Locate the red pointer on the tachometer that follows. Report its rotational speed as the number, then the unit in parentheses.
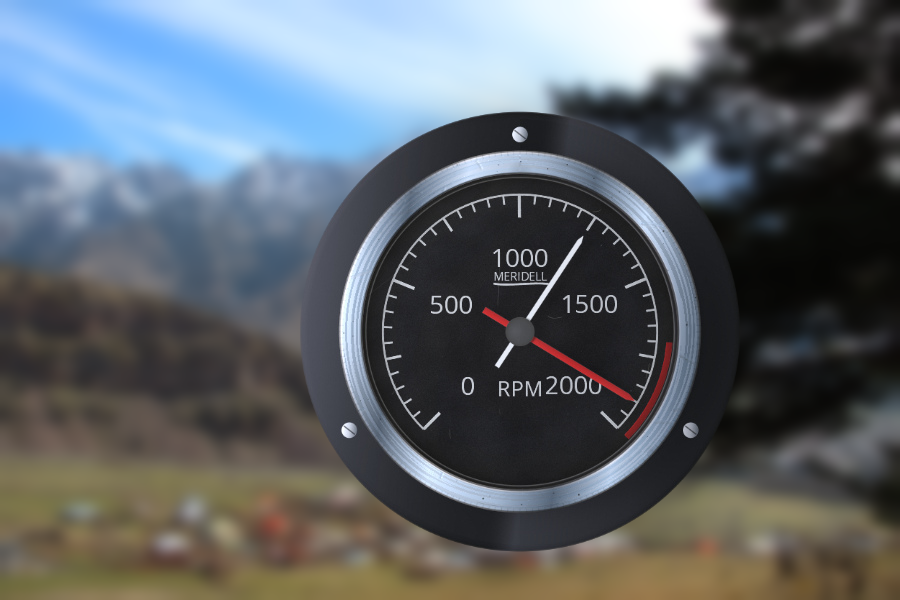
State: 1900 (rpm)
